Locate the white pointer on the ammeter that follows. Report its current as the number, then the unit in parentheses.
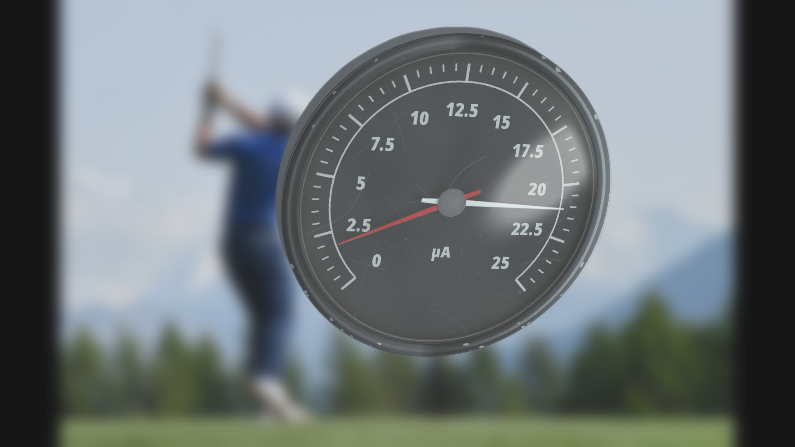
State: 21 (µA)
